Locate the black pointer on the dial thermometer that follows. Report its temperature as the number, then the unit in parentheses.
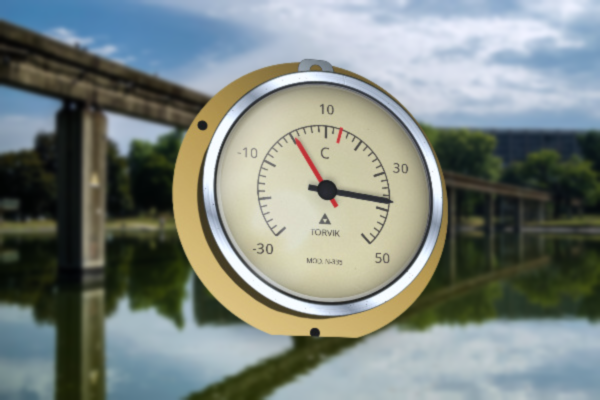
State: 38 (°C)
